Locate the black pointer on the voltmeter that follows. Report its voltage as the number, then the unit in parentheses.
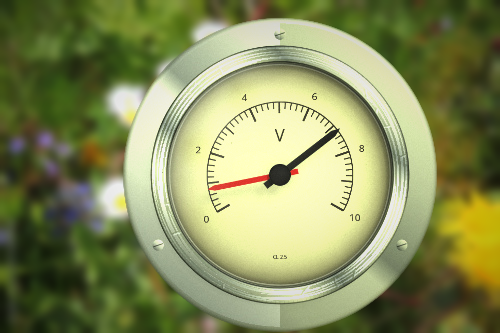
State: 7.2 (V)
